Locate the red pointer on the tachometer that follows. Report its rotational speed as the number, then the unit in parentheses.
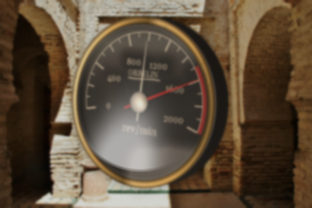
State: 1600 (rpm)
